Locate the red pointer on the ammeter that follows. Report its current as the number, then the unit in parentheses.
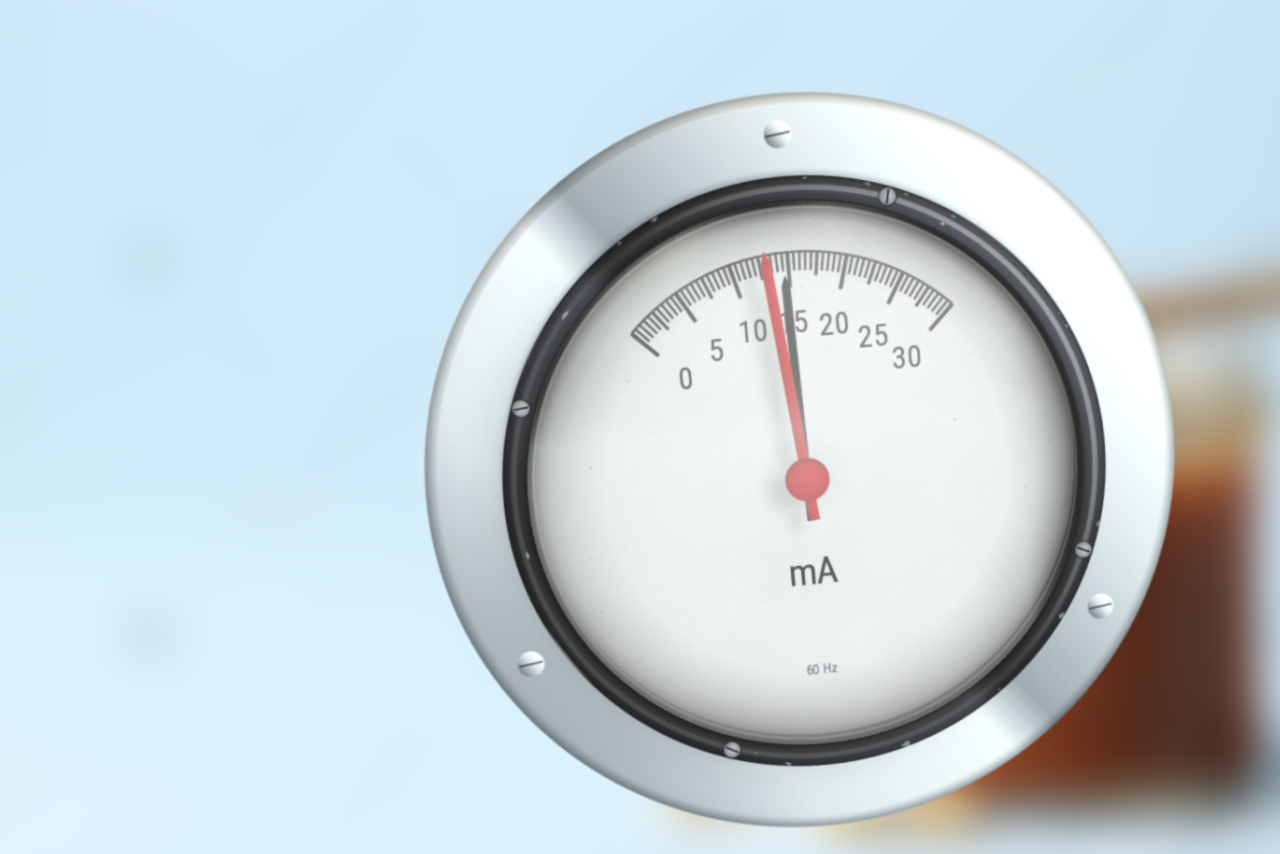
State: 13 (mA)
